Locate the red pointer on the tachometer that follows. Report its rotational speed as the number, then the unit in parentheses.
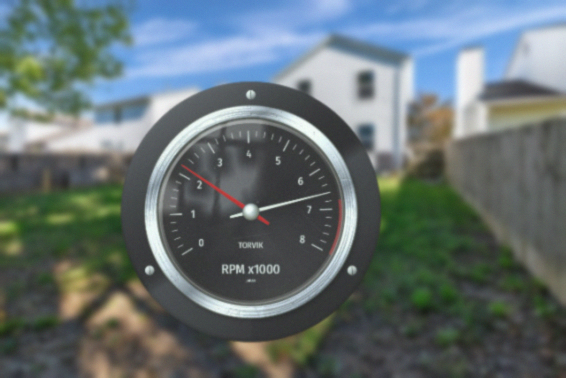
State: 2200 (rpm)
